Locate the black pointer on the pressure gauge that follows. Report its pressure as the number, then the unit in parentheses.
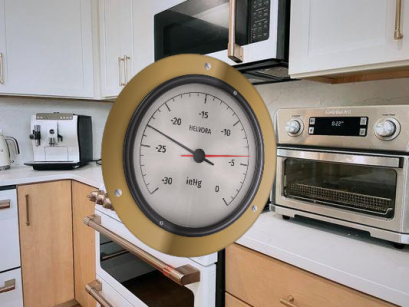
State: -23 (inHg)
